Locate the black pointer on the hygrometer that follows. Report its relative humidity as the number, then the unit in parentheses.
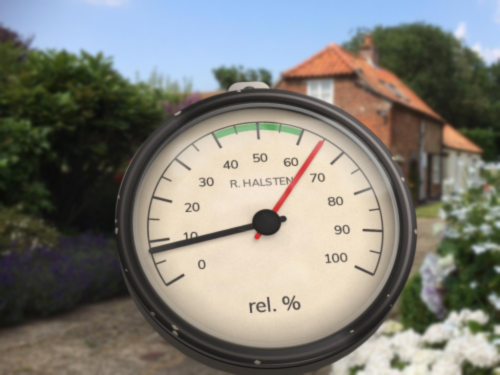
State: 7.5 (%)
